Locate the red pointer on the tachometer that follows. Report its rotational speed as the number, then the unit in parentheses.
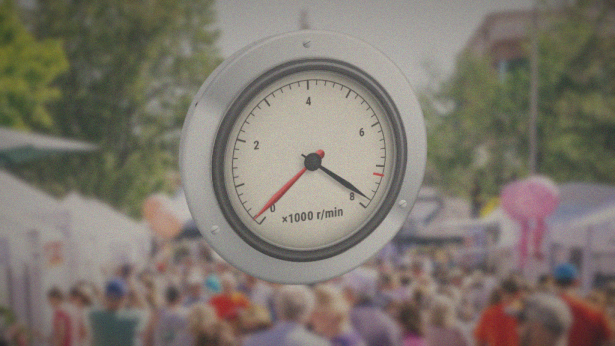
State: 200 (rpm)
